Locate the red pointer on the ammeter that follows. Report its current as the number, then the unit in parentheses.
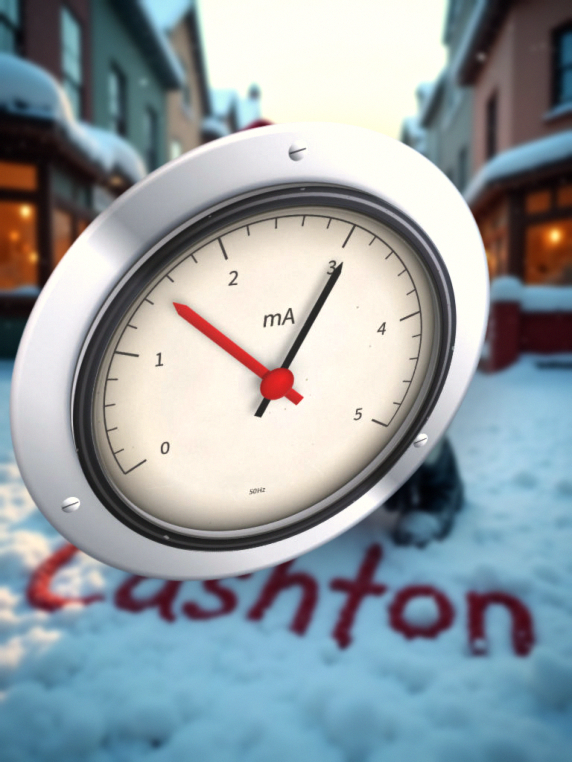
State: 1.5 (mA)
